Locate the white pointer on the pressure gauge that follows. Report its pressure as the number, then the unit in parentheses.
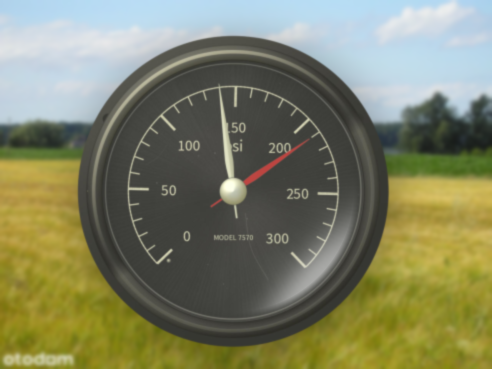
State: 140 (psi)
